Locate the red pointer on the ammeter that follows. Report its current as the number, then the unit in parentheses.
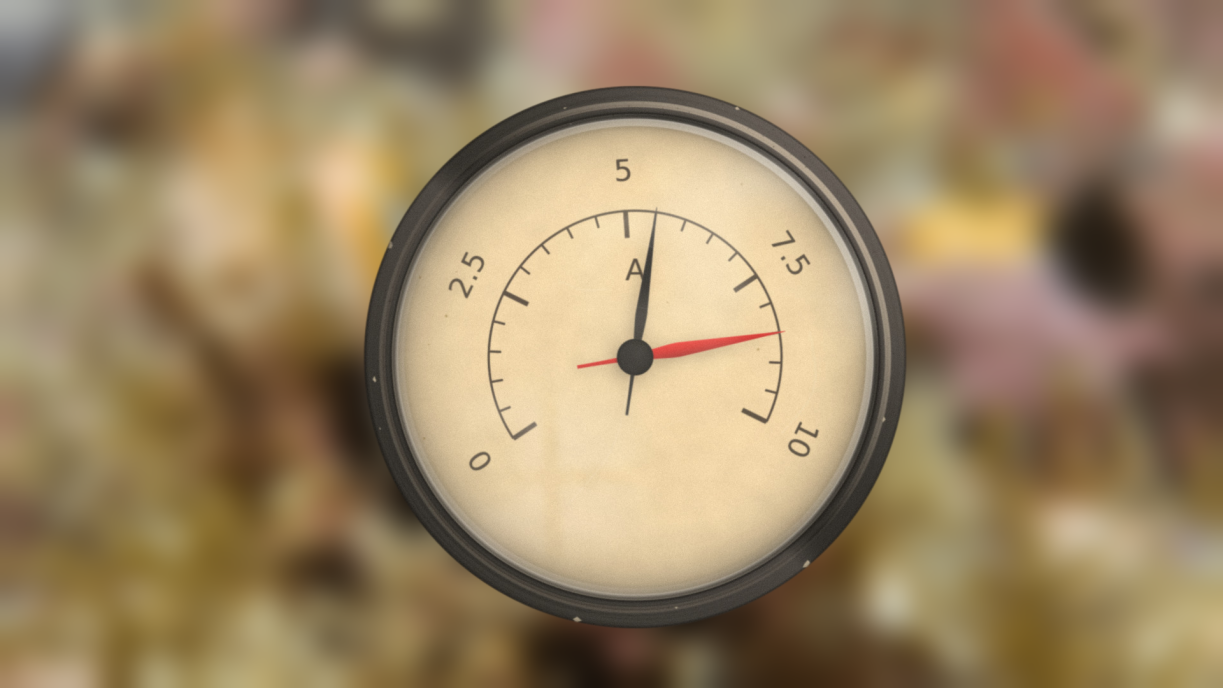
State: 8.5 (A)
